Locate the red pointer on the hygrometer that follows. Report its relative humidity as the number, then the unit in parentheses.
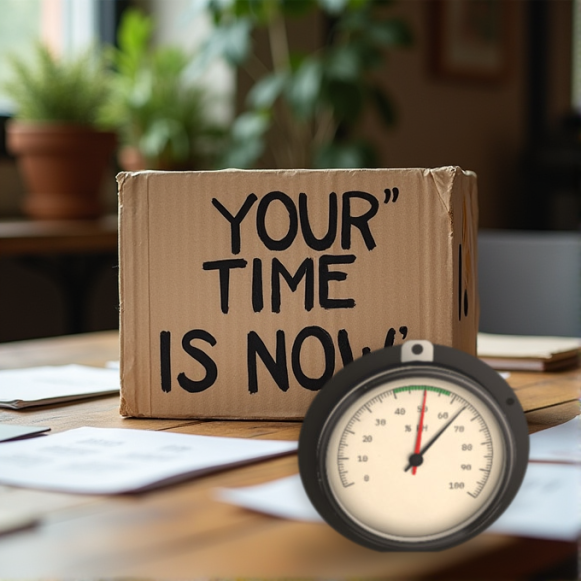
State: 50 (%)
